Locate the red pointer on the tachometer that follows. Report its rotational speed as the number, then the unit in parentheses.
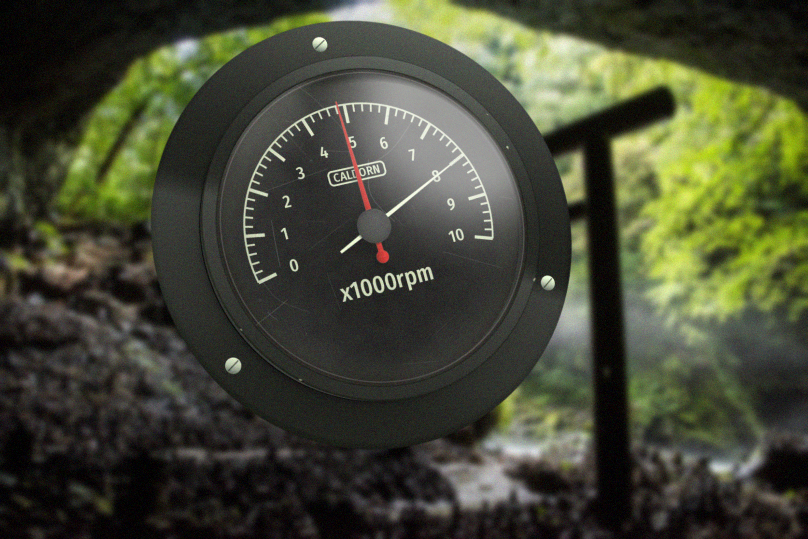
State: 4800 (rpm)
